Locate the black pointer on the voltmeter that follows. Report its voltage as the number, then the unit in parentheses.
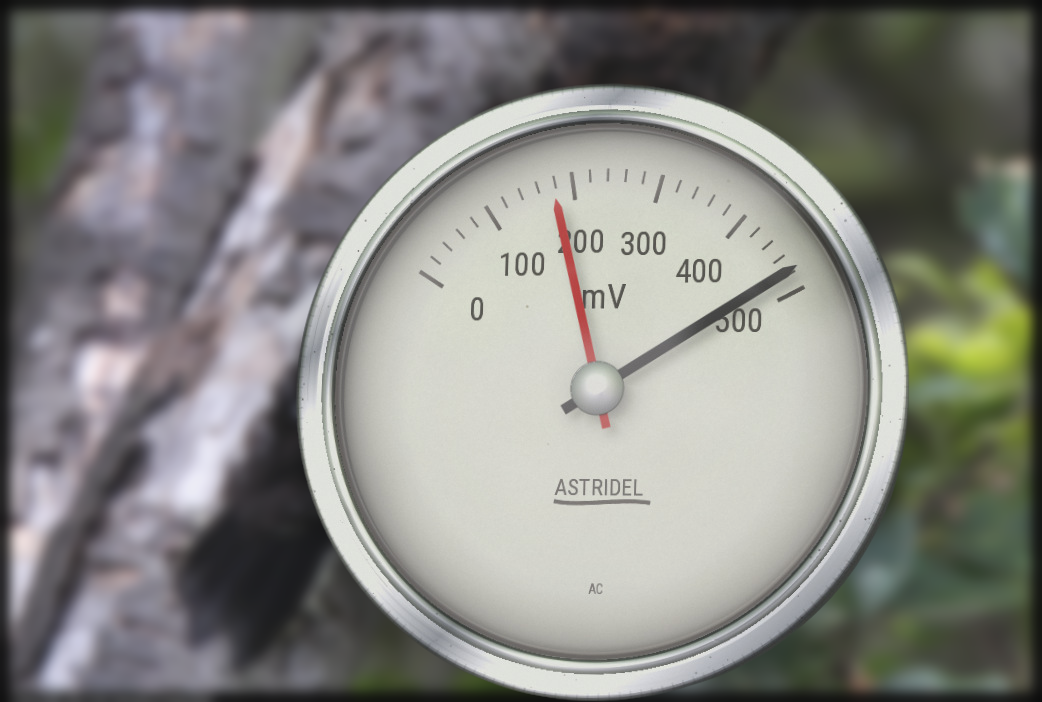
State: 480 (mV)
